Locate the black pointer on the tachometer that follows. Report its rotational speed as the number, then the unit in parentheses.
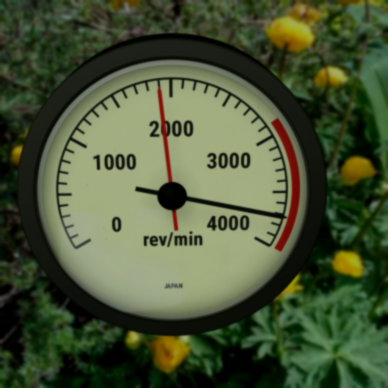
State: 3700 (rpm)
